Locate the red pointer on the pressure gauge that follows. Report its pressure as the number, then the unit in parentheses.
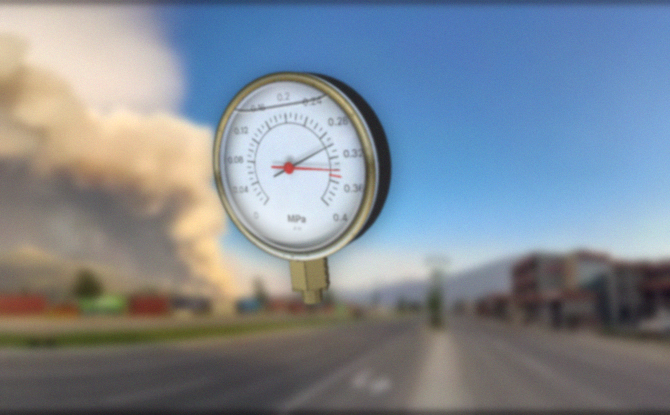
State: 0.34 (MPa)
